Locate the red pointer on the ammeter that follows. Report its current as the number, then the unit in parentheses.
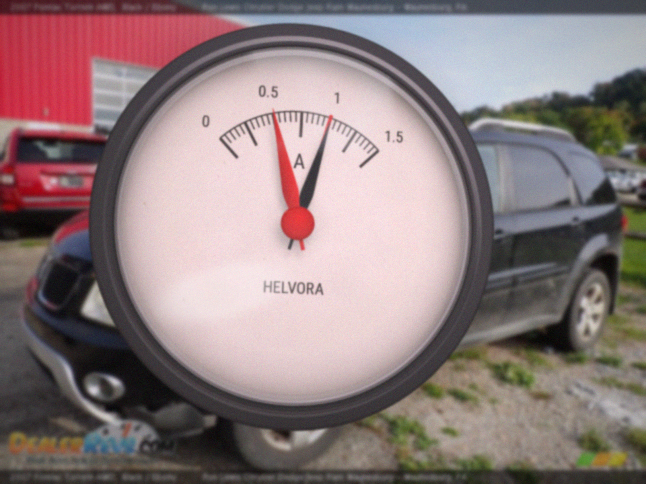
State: 0.5 (A)
